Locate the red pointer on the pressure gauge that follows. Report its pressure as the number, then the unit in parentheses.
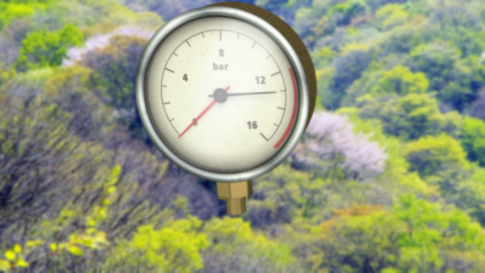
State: 0 (bar)
